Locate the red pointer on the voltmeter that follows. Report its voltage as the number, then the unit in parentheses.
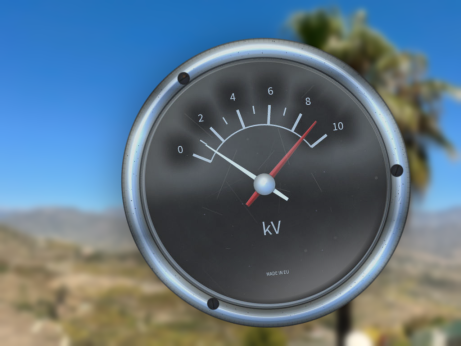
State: 9 (kV)
